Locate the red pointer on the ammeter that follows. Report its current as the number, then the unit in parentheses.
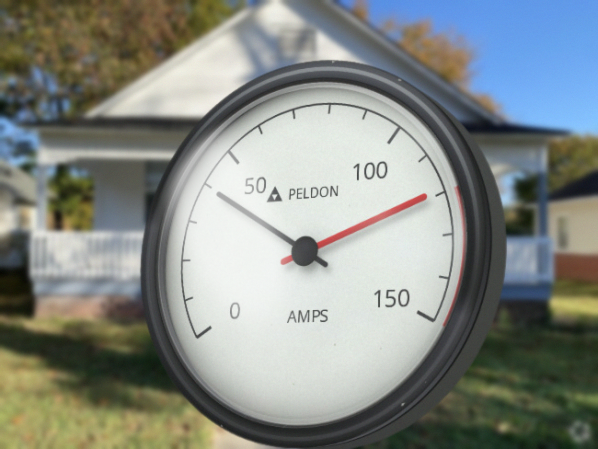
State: 120 (A)
